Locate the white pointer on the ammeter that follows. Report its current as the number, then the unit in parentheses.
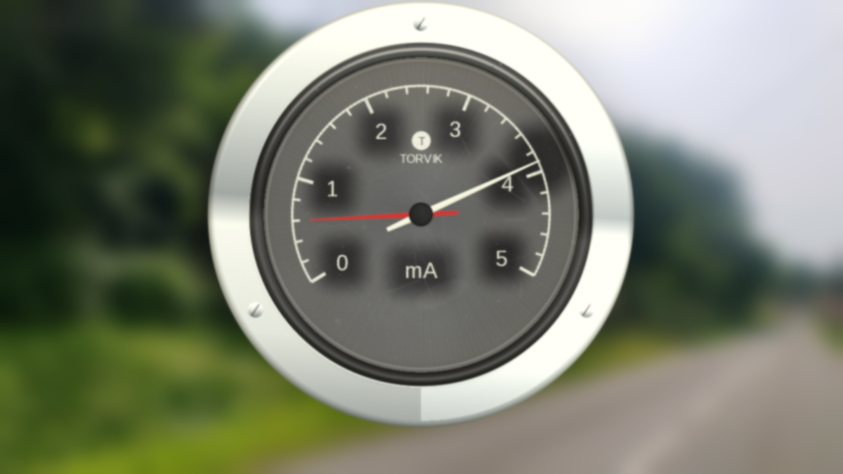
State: 3.9 (mA)
